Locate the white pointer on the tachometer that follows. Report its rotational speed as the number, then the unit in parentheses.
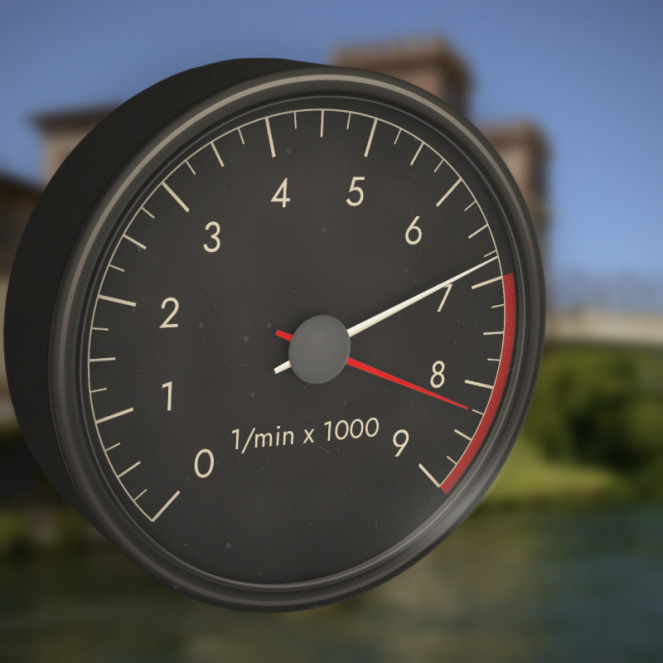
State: 6750 (rpm)
